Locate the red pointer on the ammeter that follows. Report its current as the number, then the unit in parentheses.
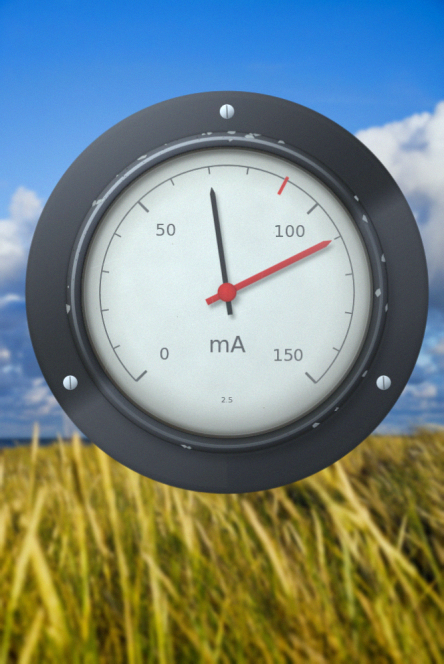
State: 110 (mA)
